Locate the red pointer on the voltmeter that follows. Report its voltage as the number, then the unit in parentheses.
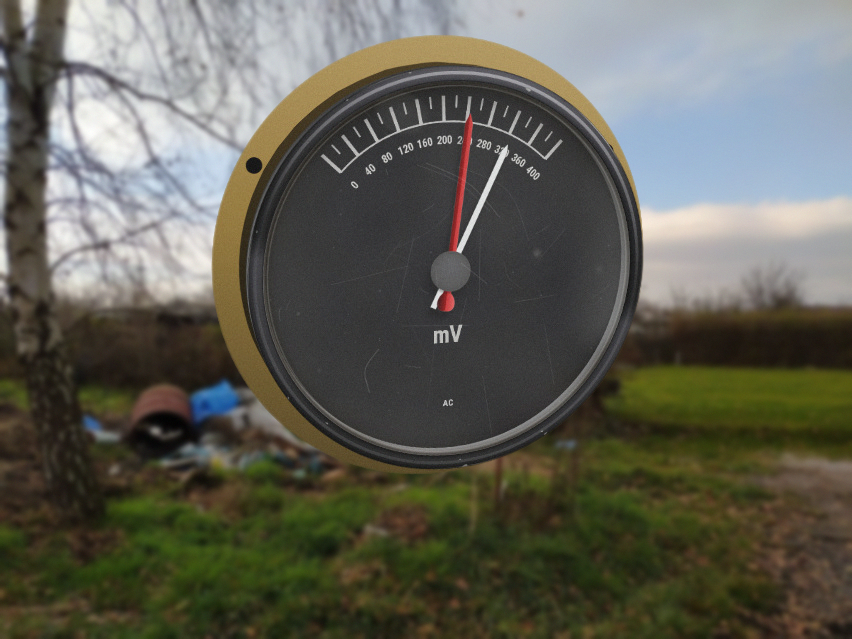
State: 240 (mV)
